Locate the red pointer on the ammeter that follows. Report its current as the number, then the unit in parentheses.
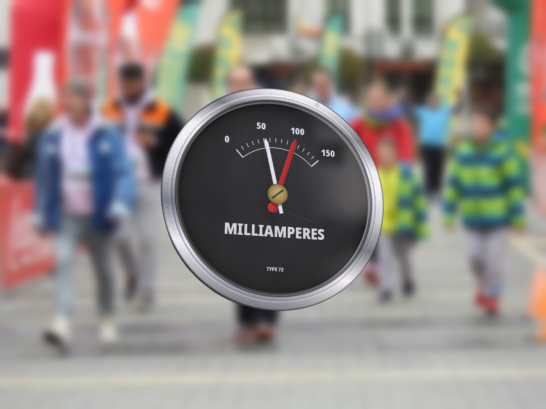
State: 100 (mA)
